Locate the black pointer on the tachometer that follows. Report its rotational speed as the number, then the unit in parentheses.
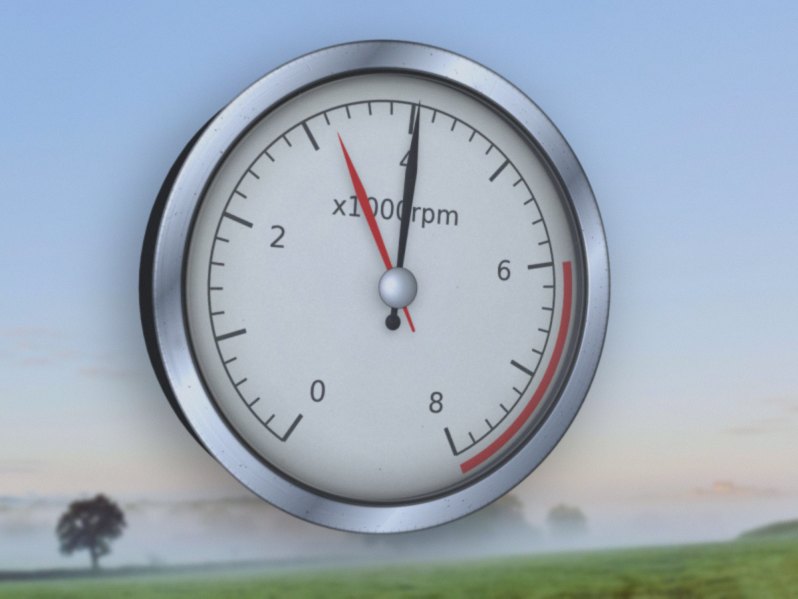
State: 4000 (rpm)
